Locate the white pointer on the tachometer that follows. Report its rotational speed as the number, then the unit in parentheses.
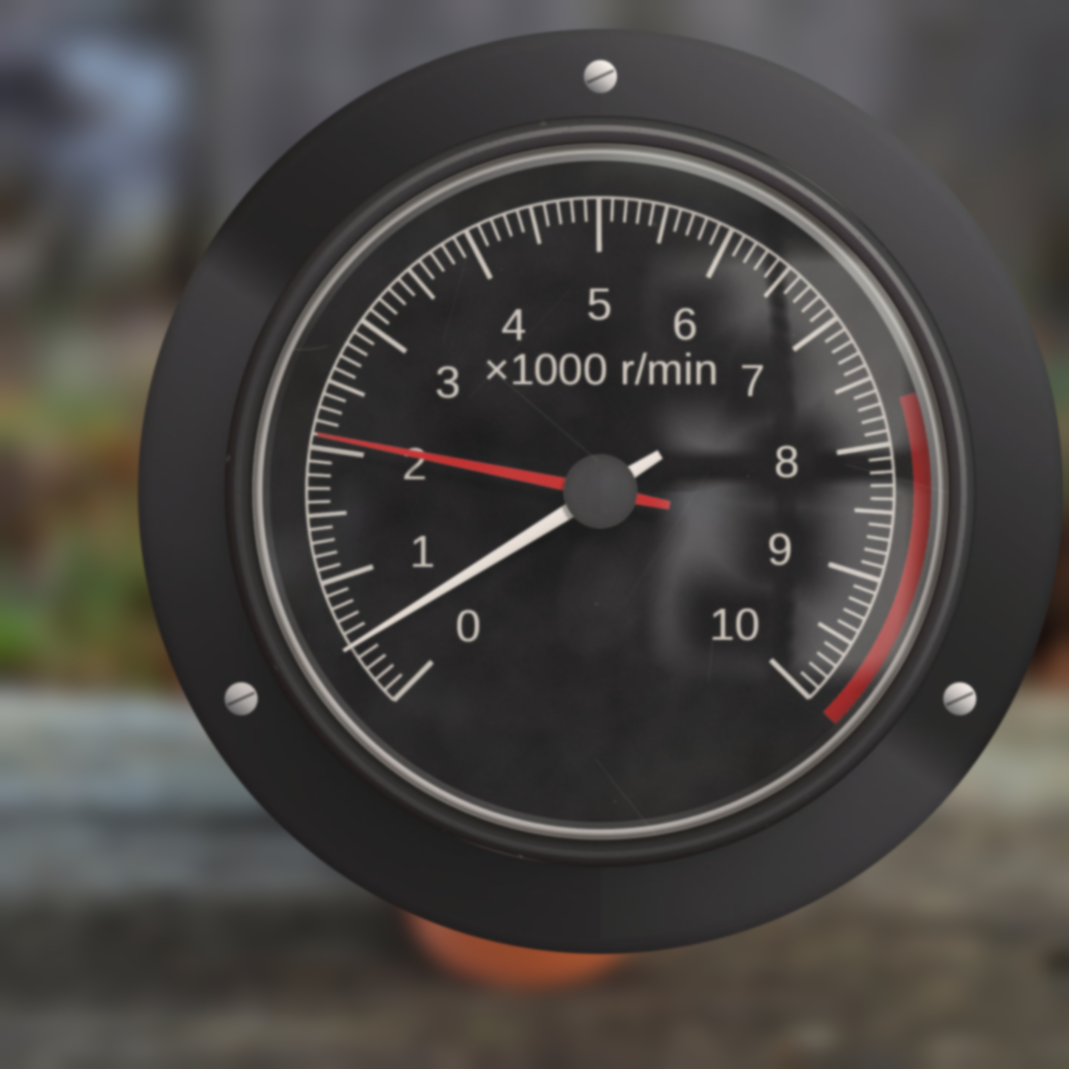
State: 500 (rpm)
